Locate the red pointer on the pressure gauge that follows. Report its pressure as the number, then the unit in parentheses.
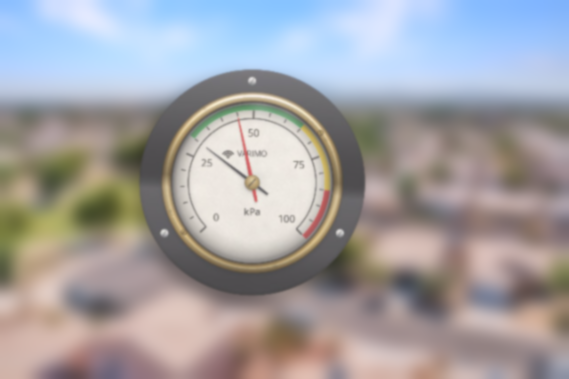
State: 45 (kPa)
